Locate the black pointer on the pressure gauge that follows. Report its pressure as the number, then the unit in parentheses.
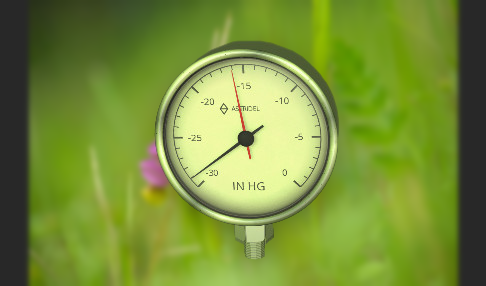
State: -29 (inHg)
